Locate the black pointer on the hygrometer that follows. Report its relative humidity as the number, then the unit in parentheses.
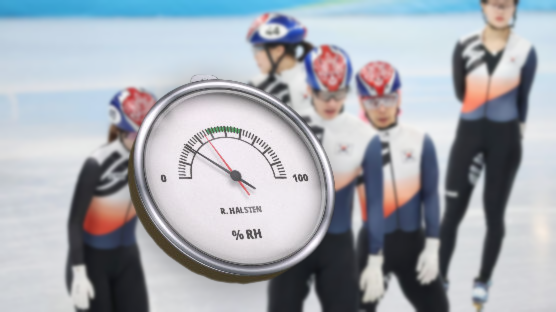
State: 20 (%)
